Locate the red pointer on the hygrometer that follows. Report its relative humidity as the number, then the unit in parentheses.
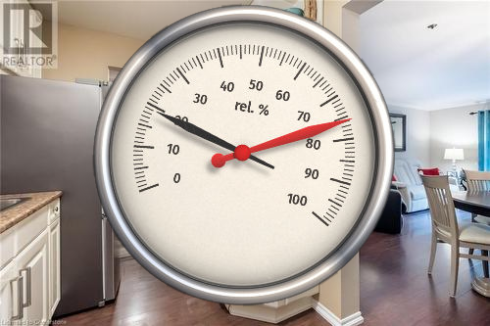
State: 76 (%)
